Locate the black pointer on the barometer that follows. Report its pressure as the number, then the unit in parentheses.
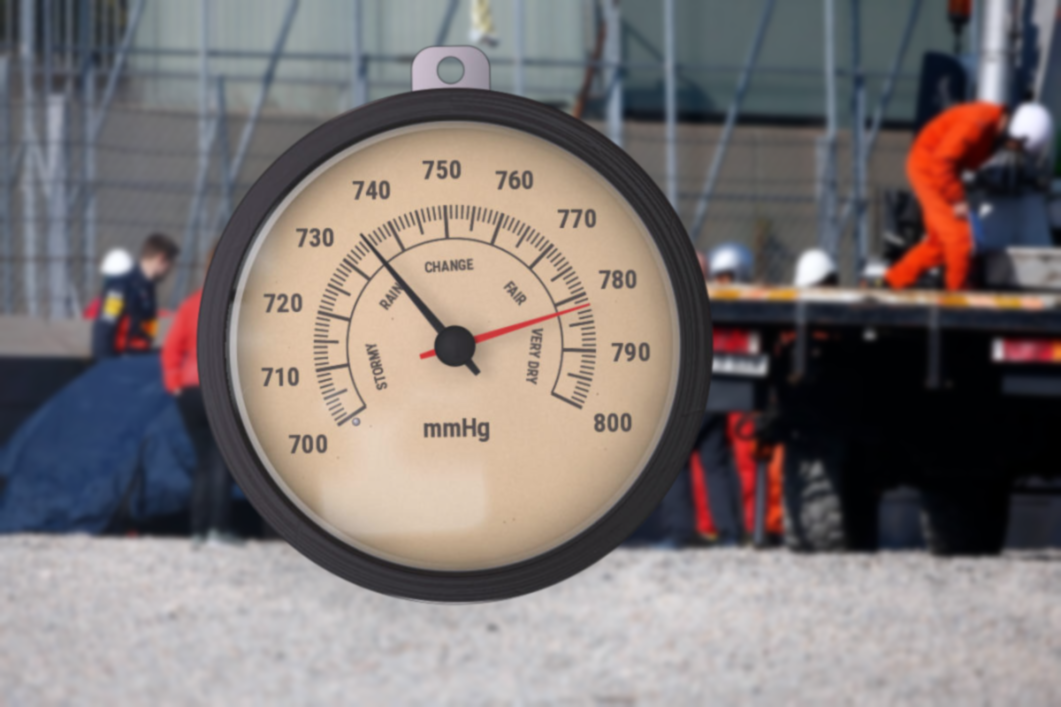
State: 735 (mmHg)
